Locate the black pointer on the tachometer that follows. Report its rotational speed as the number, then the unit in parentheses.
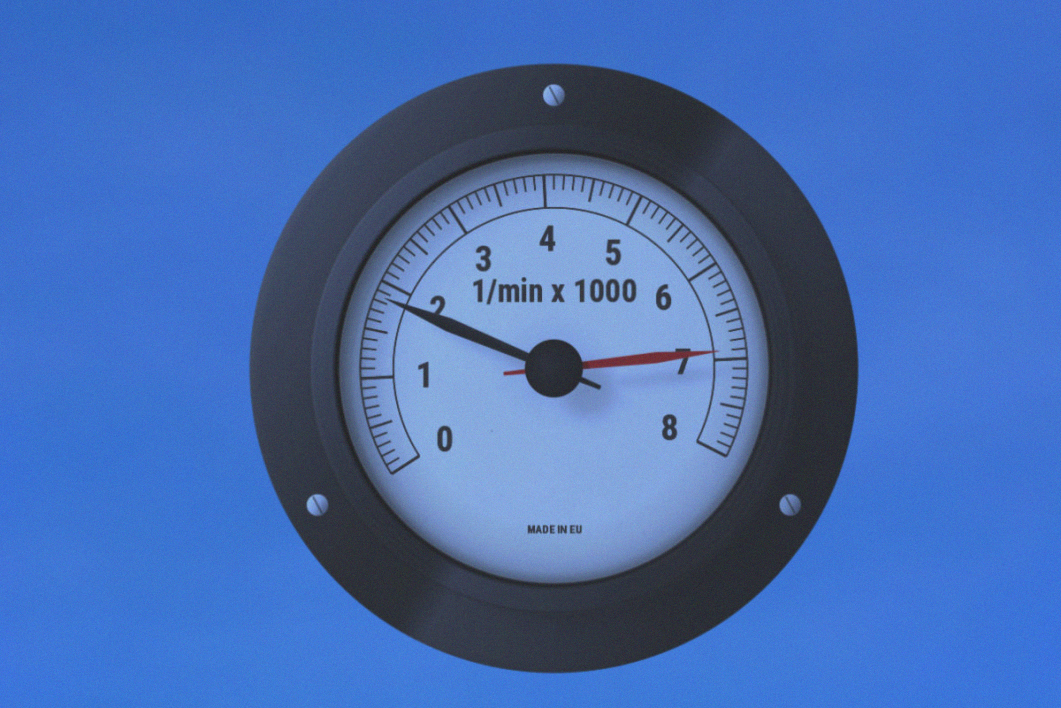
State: 1850 (rpm)
